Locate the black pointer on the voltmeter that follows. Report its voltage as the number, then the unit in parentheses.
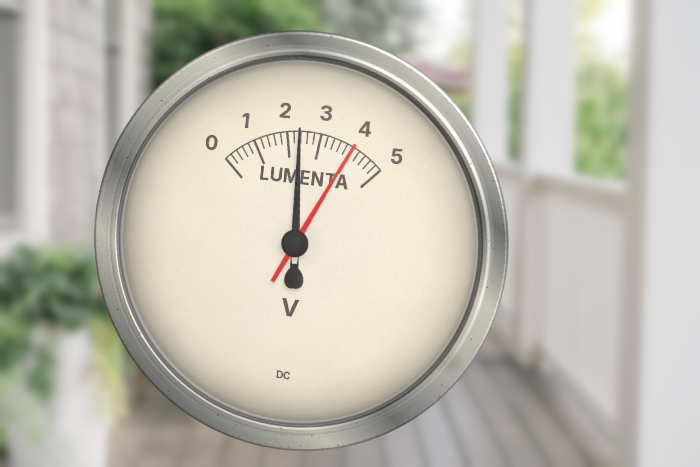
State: 2.4 (V)
